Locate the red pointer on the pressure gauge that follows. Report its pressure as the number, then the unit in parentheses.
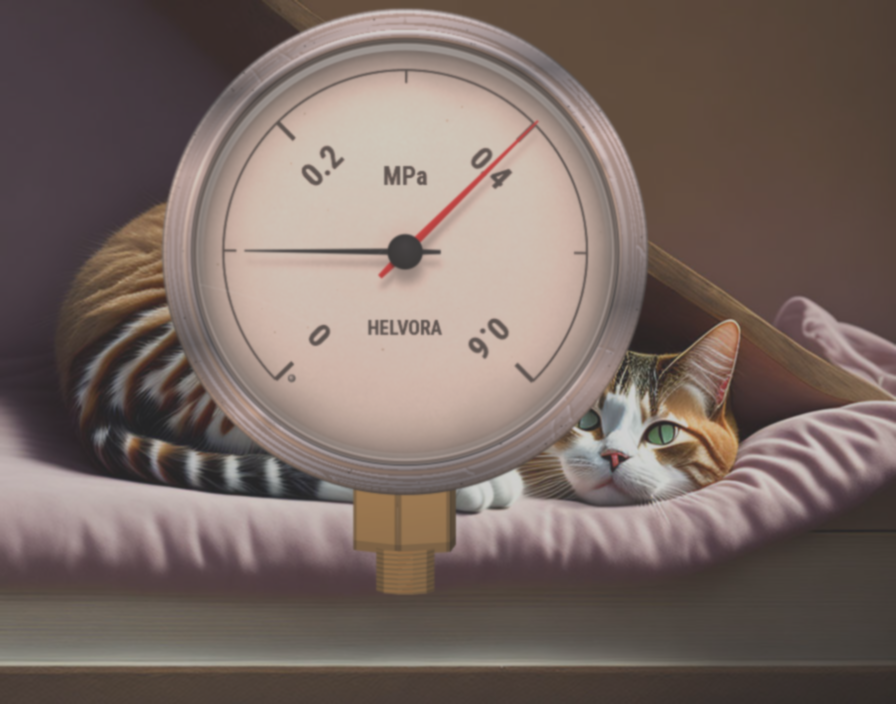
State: 0.4 (MPa)
